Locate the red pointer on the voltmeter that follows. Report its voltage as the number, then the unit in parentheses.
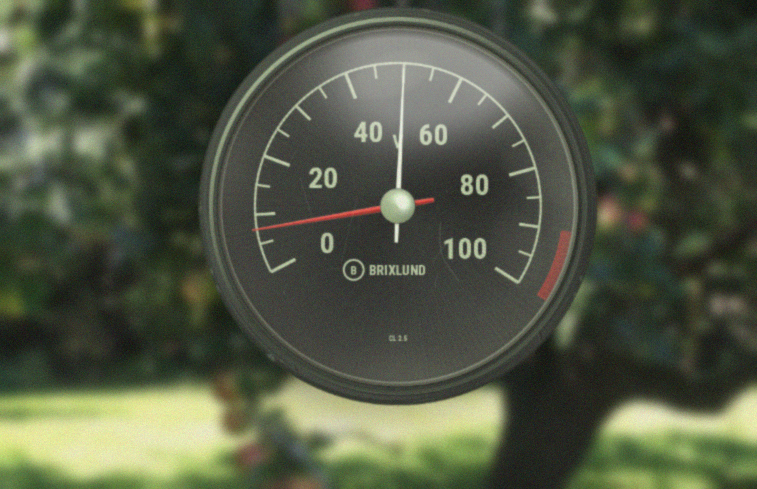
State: 7.5 (V)
